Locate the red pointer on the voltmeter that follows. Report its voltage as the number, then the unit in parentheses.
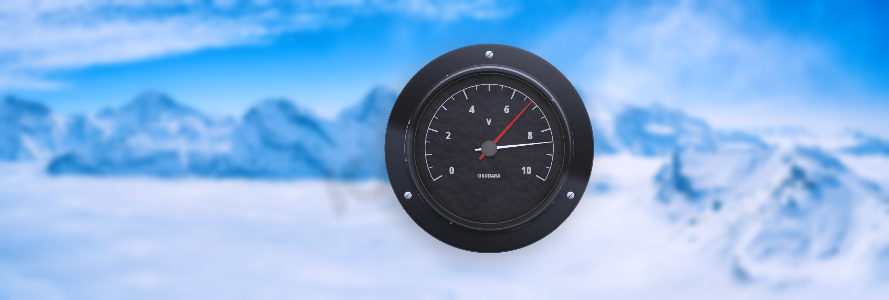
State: 6.75 (V)
